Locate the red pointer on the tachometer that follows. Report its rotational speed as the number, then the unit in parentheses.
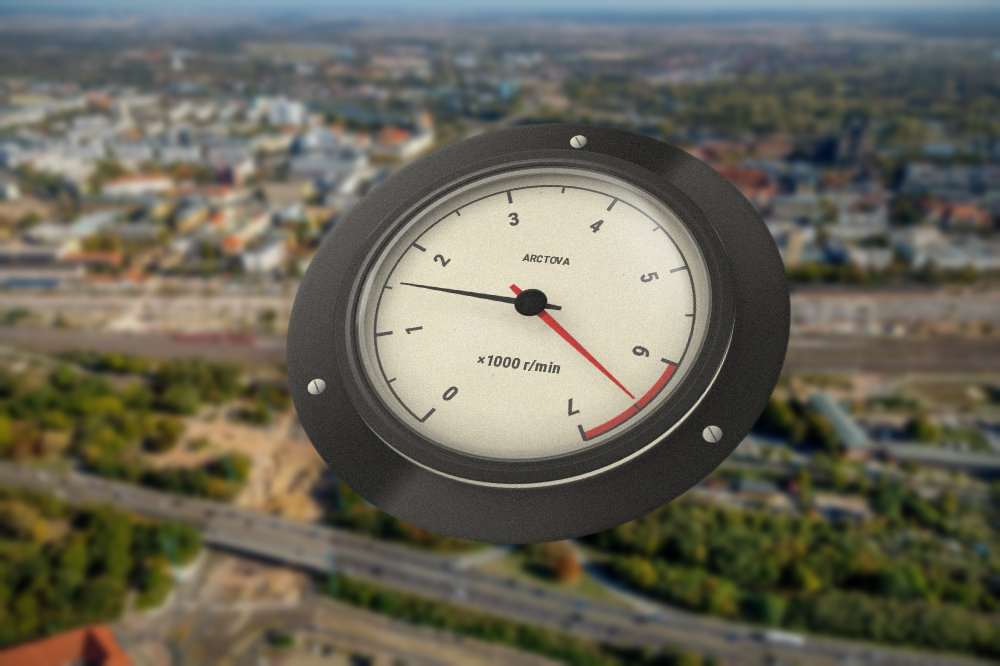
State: 6500 (rpm)
